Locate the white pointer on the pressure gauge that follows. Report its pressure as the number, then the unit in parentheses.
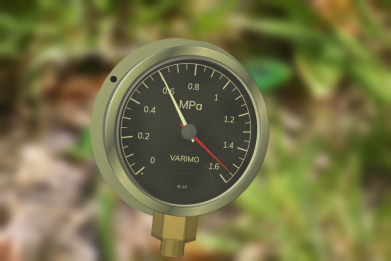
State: 0.6 (MPa)
